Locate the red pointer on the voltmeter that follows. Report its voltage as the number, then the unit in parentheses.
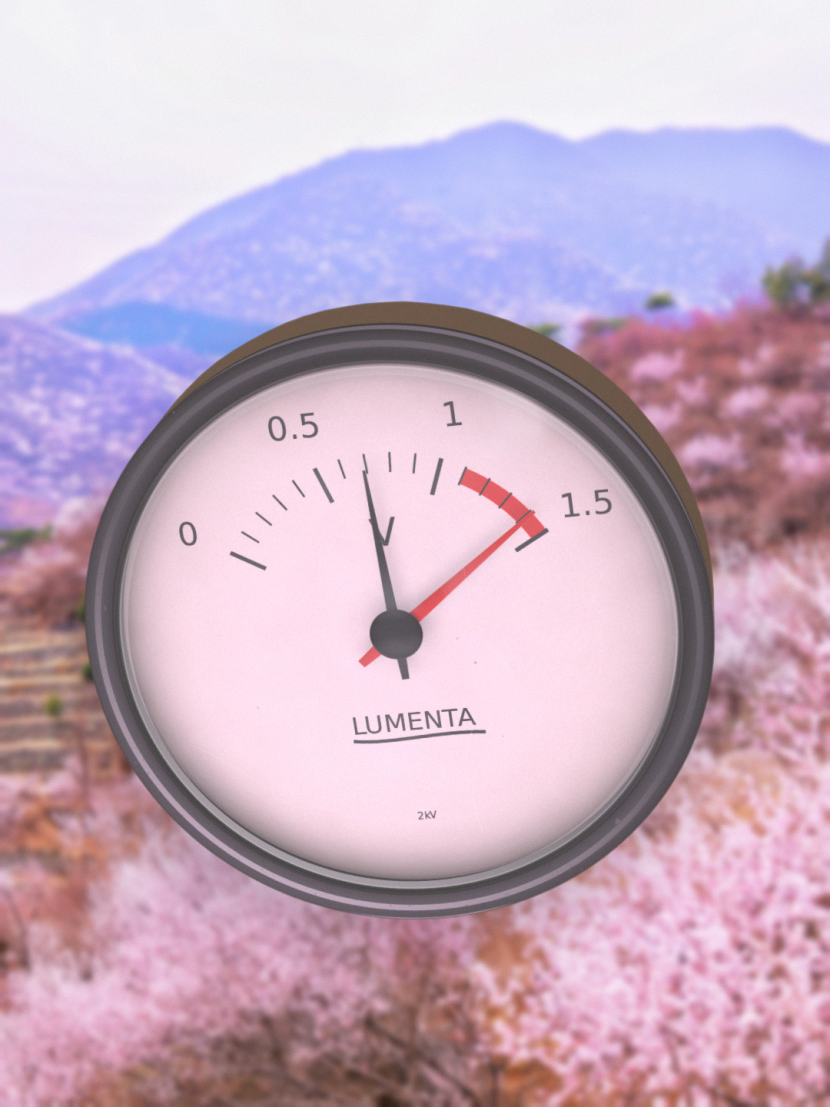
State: 1.4 (V)
